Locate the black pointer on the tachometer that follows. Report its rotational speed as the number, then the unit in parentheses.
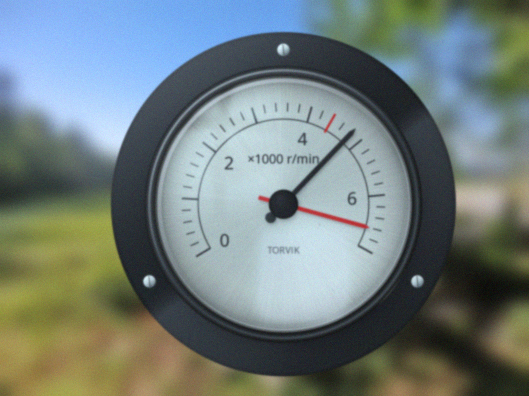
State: 4800 (rpm)
